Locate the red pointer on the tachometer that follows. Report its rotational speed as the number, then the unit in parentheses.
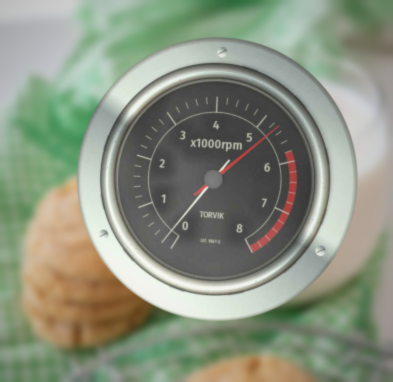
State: 5300 (rpm)
